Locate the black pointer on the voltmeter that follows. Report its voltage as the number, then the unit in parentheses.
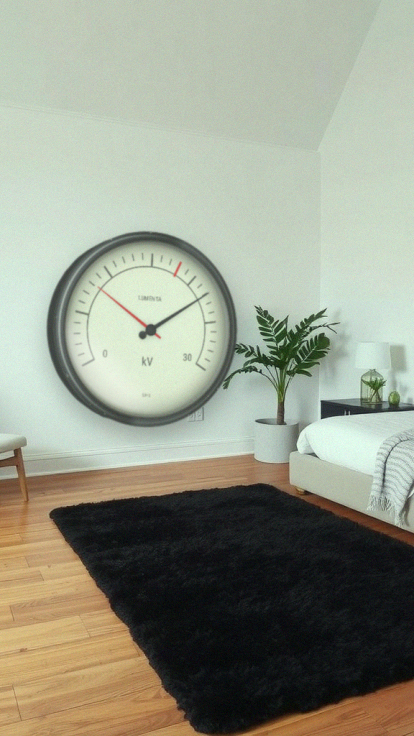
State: 22 (kV)
